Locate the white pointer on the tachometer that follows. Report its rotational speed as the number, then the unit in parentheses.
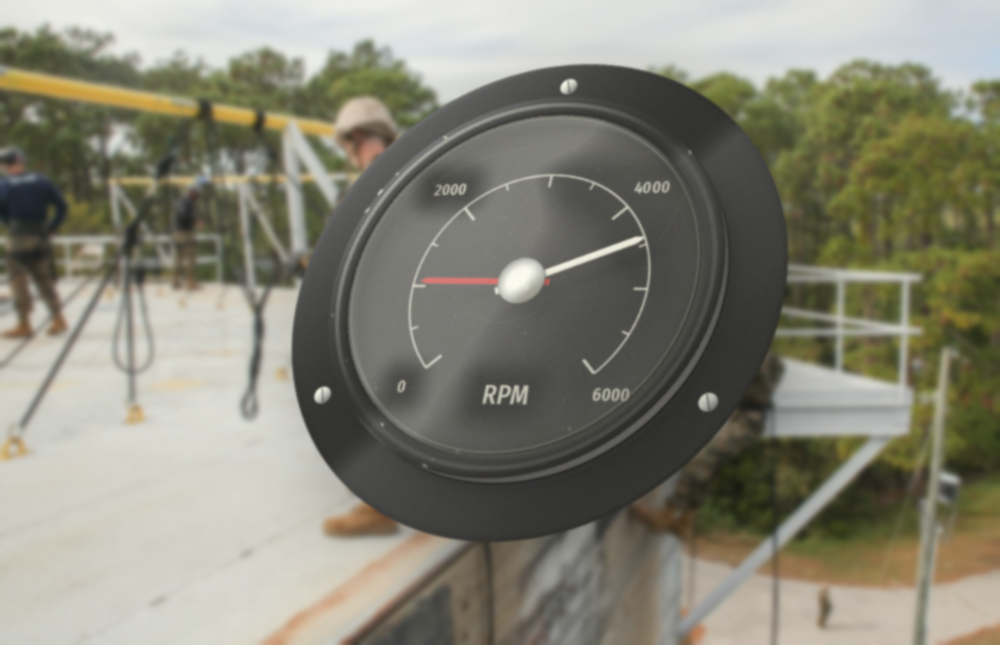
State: 4500 (rpm)
